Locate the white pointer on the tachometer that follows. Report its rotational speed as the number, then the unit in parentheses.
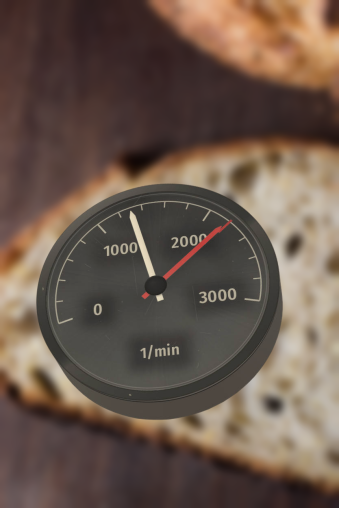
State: 1300 (rpm)
